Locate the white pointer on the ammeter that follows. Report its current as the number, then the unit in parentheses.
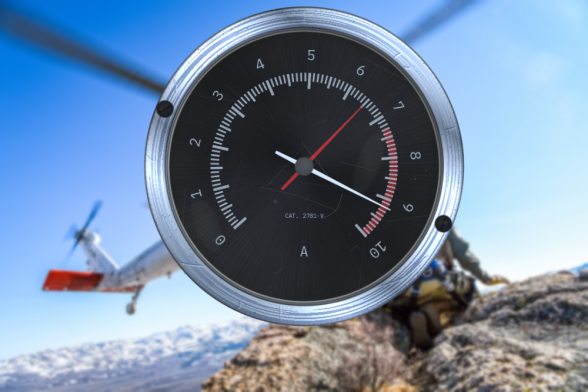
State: 9.2 (A)
